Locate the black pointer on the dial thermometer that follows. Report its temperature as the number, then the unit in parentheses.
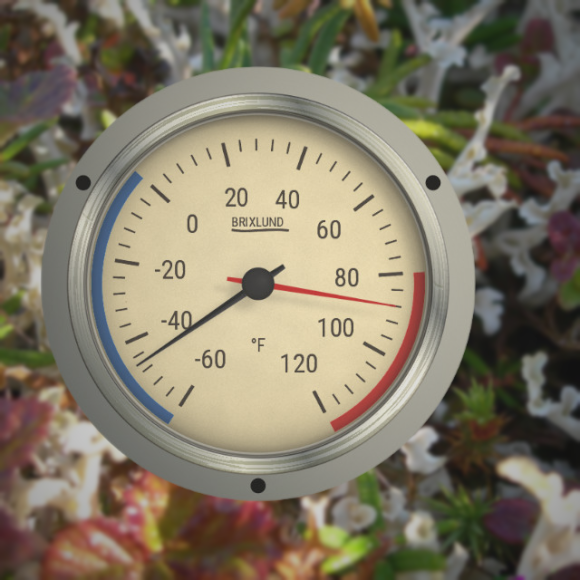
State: -46 (°F)
